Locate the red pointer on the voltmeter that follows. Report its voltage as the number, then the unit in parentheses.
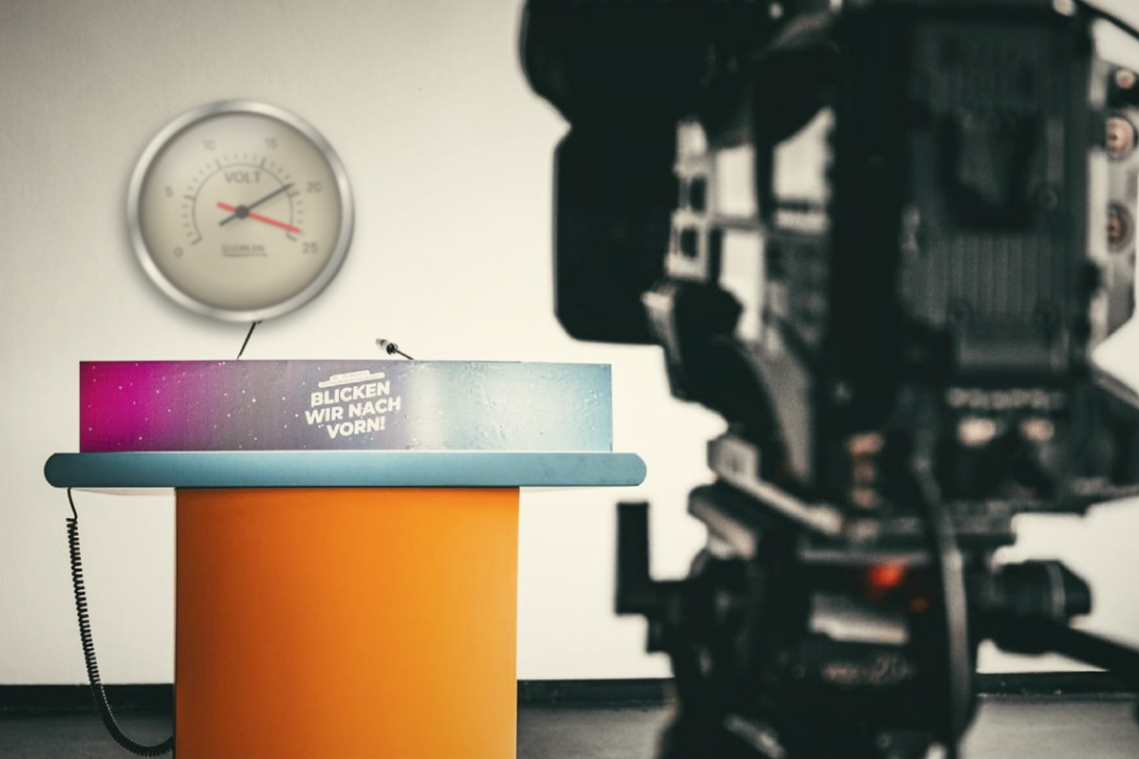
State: 24 (V)
